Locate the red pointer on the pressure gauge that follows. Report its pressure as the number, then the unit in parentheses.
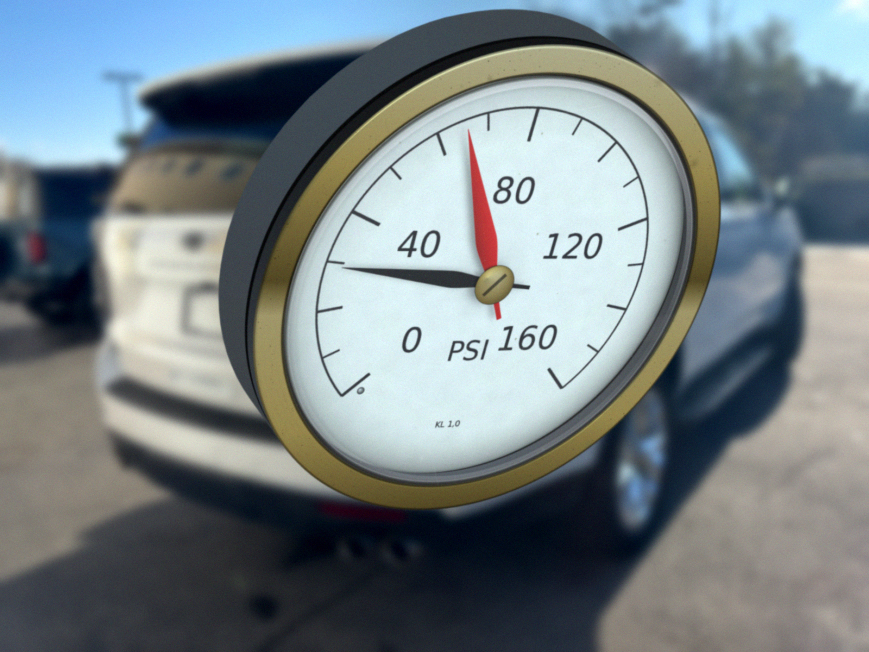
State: 65 (psi)
